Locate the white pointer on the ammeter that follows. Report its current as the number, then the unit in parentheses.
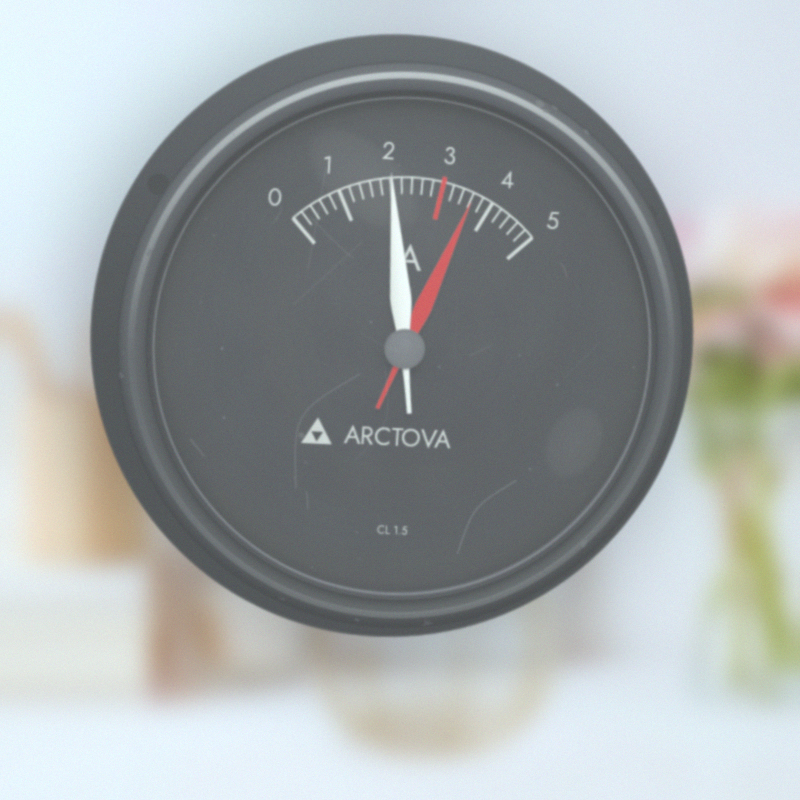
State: 2 (A)
